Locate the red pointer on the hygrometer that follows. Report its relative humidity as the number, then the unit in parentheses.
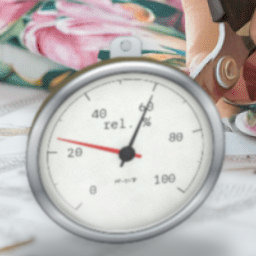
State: 25 (%)
